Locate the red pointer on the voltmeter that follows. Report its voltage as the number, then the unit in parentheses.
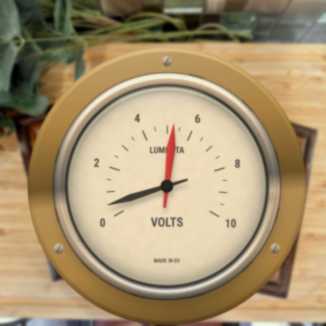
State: 5.25 (V)
